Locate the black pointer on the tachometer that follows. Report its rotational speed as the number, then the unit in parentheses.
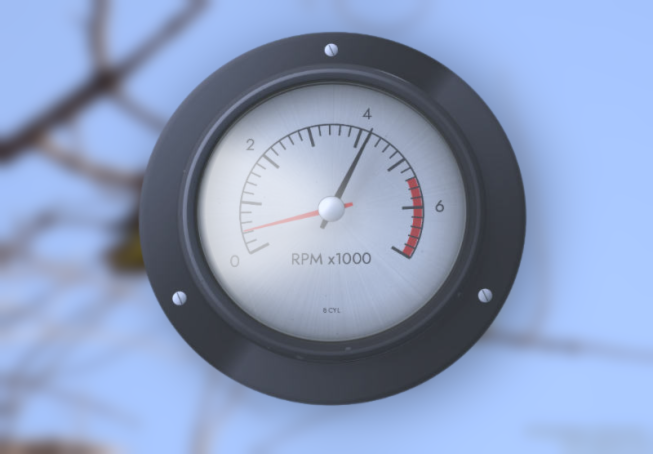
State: 4200 (rpm)
